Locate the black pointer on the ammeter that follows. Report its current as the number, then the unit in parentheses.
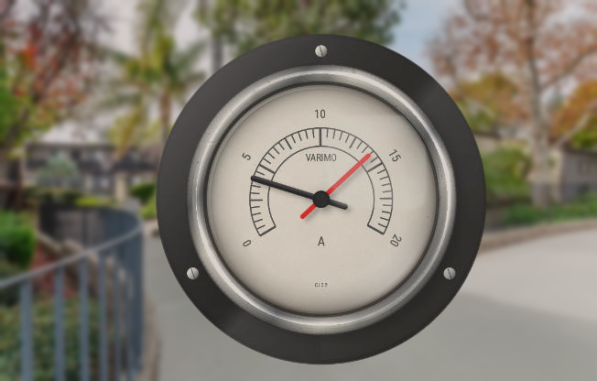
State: 4 (A)
